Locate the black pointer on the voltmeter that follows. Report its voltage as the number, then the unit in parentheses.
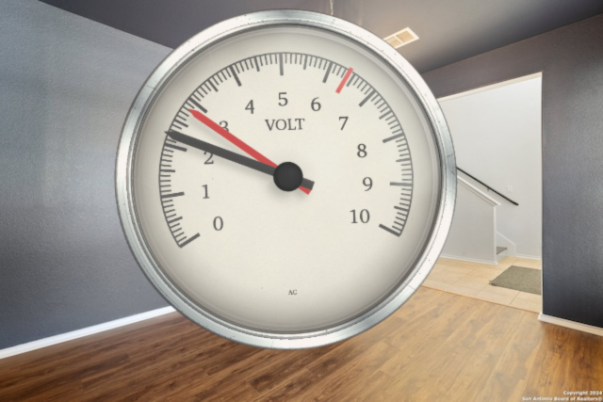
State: 2.2 (V)
